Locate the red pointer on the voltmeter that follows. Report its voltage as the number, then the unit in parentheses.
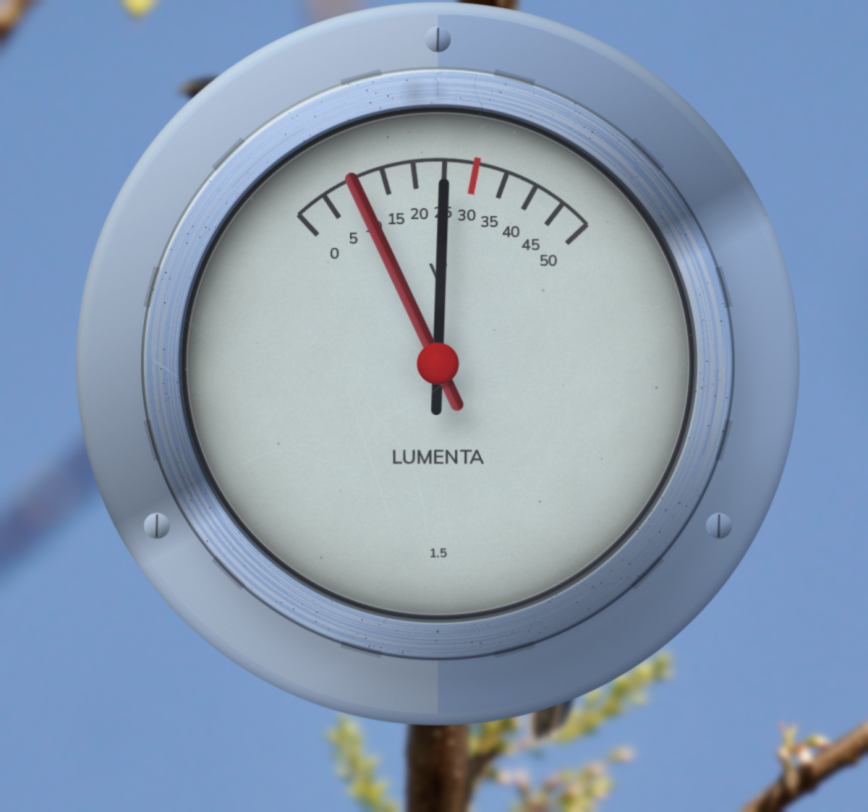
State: 10 (V)
